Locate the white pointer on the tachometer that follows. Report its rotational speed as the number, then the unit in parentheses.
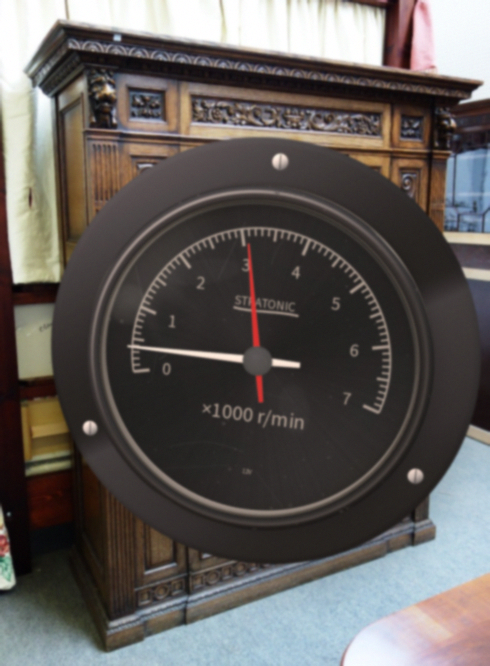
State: 400 (rpm)
